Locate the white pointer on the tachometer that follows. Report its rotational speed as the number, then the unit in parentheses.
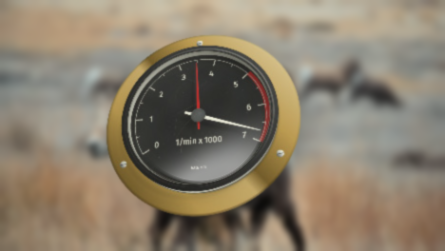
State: 6750 (rpm)
